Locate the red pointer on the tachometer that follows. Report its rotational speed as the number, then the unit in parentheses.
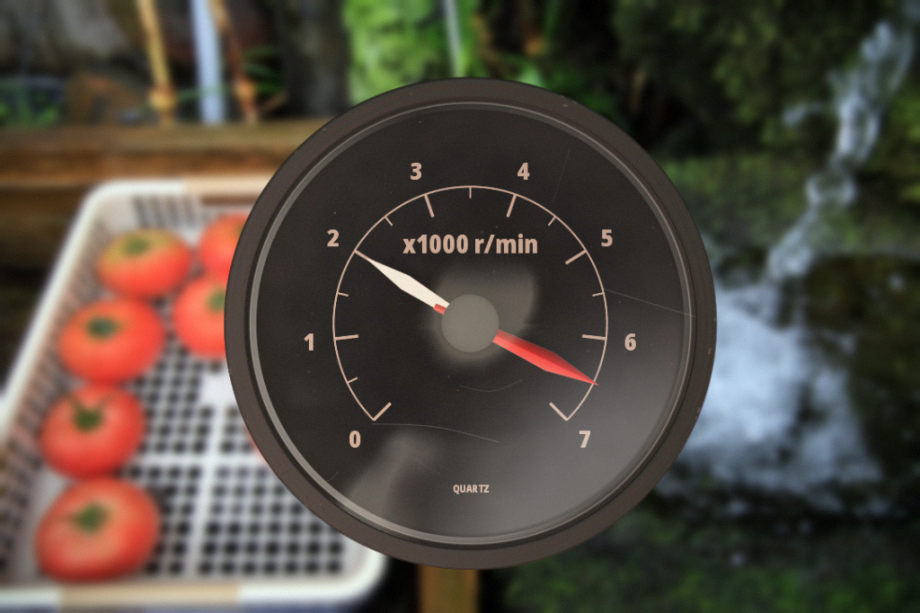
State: 6500 (rpm)
